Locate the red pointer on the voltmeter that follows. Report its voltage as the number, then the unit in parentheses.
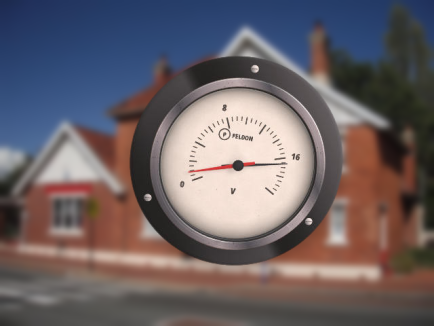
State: 1 (V)
